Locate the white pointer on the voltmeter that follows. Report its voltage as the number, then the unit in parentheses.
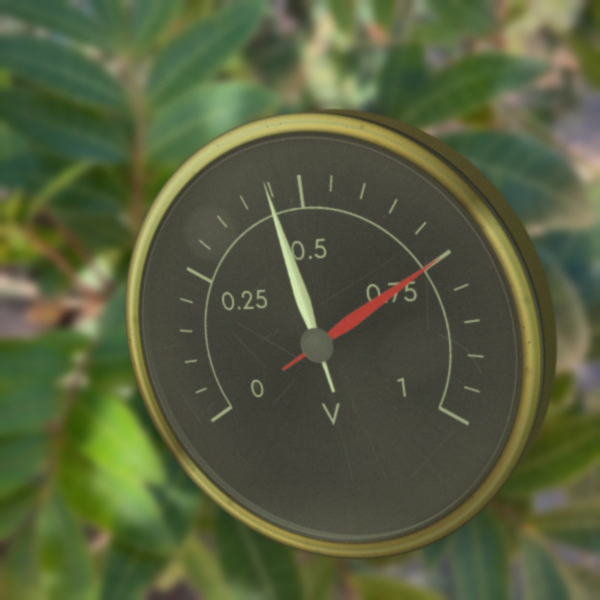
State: 0.45 (V)
